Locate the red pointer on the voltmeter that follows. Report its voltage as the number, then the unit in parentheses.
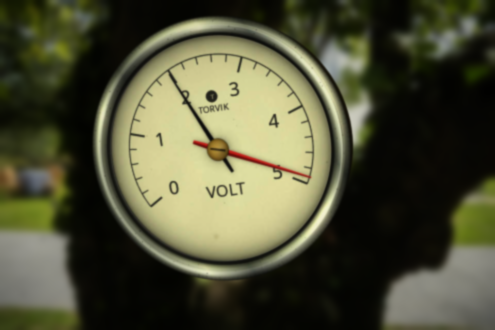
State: 4.9 (V)
